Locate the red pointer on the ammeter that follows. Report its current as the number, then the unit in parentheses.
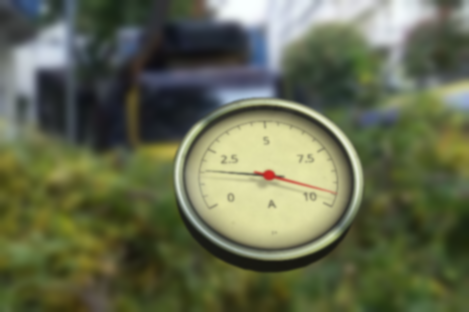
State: 9.5 (A)
